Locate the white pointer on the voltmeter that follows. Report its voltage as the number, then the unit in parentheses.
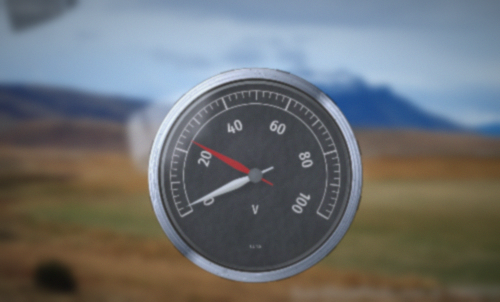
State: 2 (V)
